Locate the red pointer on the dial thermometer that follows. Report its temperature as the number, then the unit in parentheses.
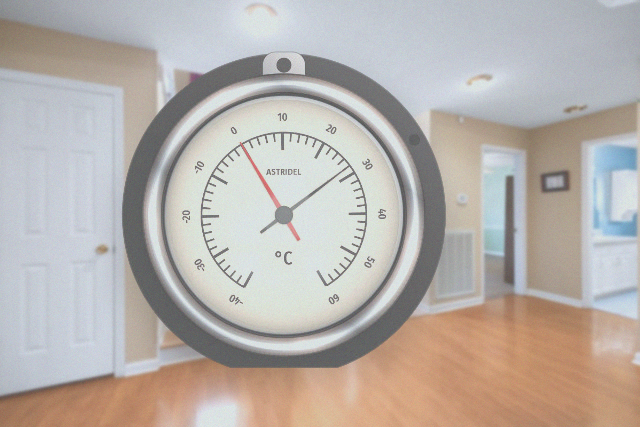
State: 0 (°C)
